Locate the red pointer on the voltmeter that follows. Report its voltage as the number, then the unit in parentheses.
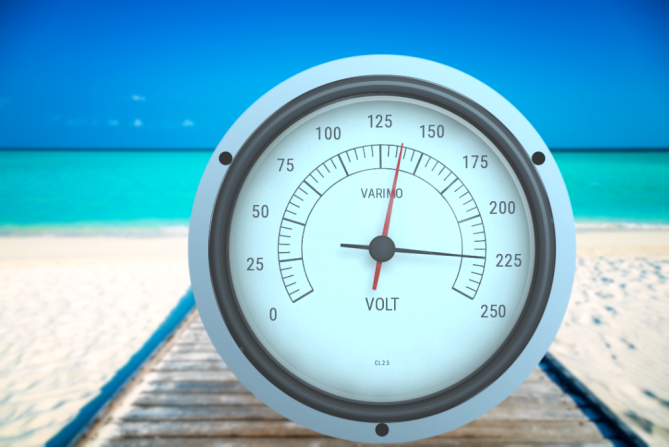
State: 137.5 (V)
